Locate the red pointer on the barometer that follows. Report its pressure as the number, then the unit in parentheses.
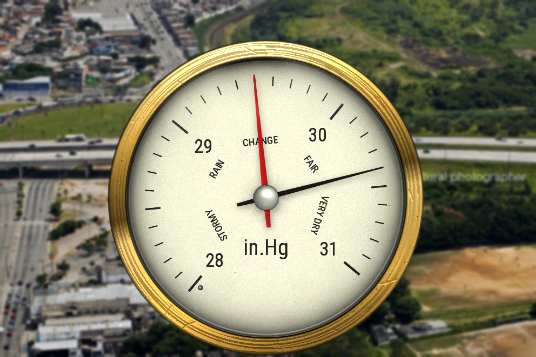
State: 29.5 (inHg)
